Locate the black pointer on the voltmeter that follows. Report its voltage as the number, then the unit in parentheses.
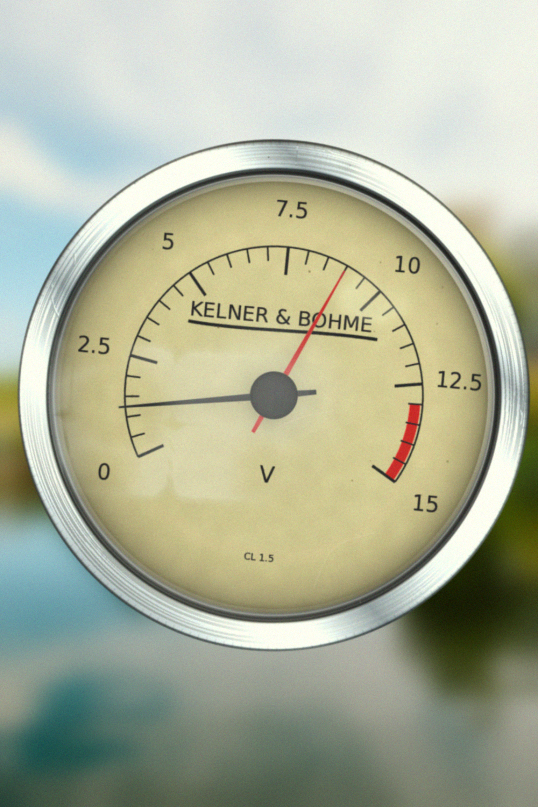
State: 1.25 (V)
